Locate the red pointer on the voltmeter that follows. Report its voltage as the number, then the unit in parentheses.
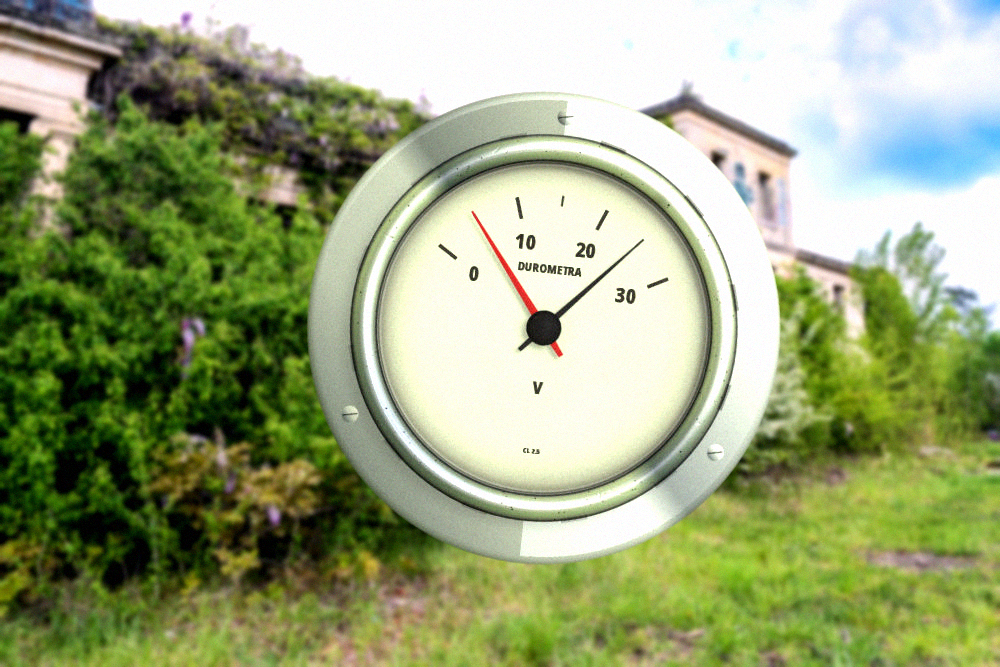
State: 5 (V)
